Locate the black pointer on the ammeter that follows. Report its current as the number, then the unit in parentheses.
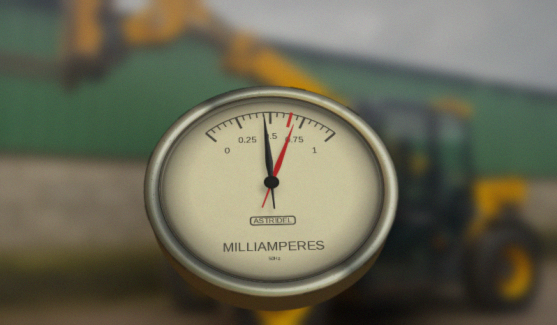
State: 0.45 (mA)
